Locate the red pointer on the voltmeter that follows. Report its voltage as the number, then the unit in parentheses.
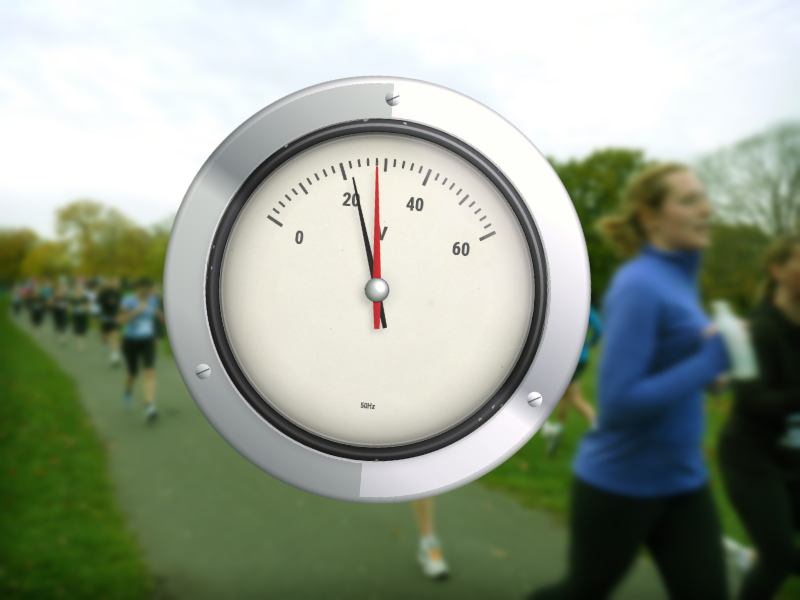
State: 28 (V)
